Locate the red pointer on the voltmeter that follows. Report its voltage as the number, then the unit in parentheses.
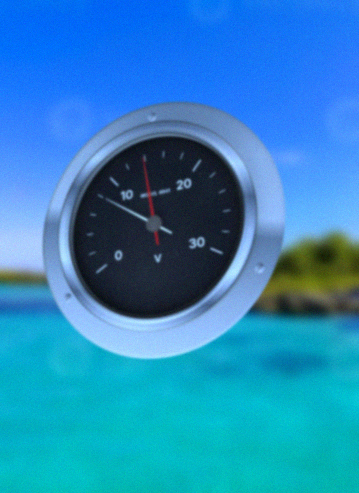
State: 14 (V)
